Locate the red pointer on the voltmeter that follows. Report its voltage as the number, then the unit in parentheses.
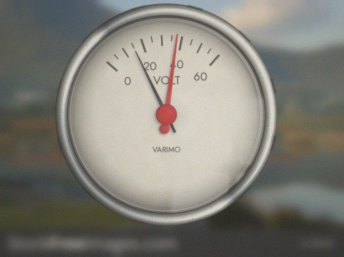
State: 37.5 (V)
